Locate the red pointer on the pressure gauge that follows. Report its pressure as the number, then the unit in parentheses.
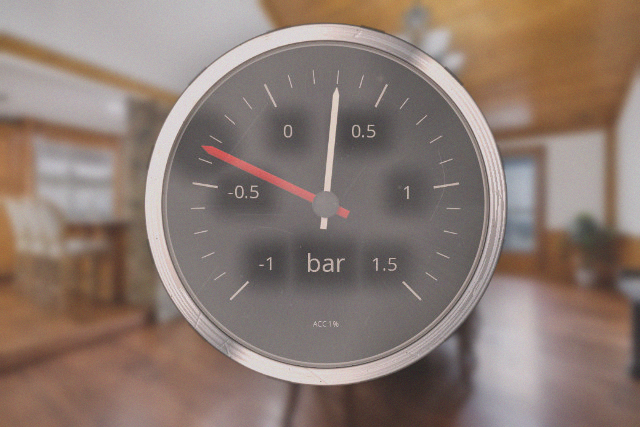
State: -0.35 (bar)
